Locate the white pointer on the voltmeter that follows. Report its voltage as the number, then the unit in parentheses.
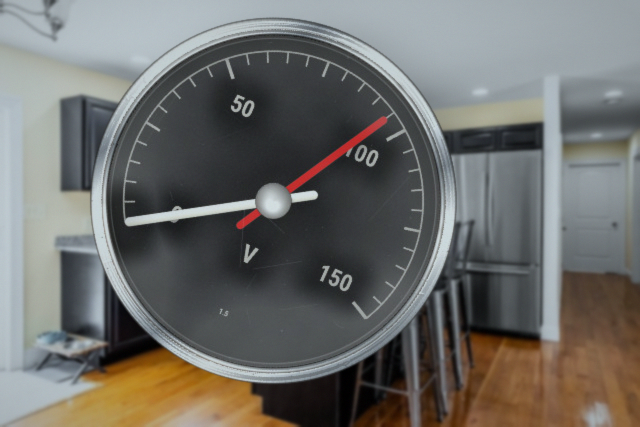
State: 0 (V)
